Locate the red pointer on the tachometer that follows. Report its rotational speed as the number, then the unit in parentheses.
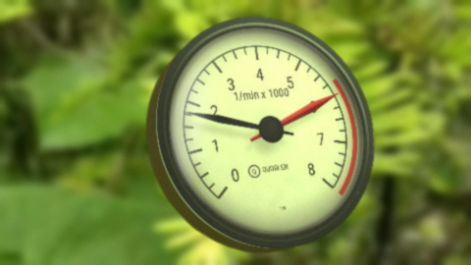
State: 6000 (rpm)
